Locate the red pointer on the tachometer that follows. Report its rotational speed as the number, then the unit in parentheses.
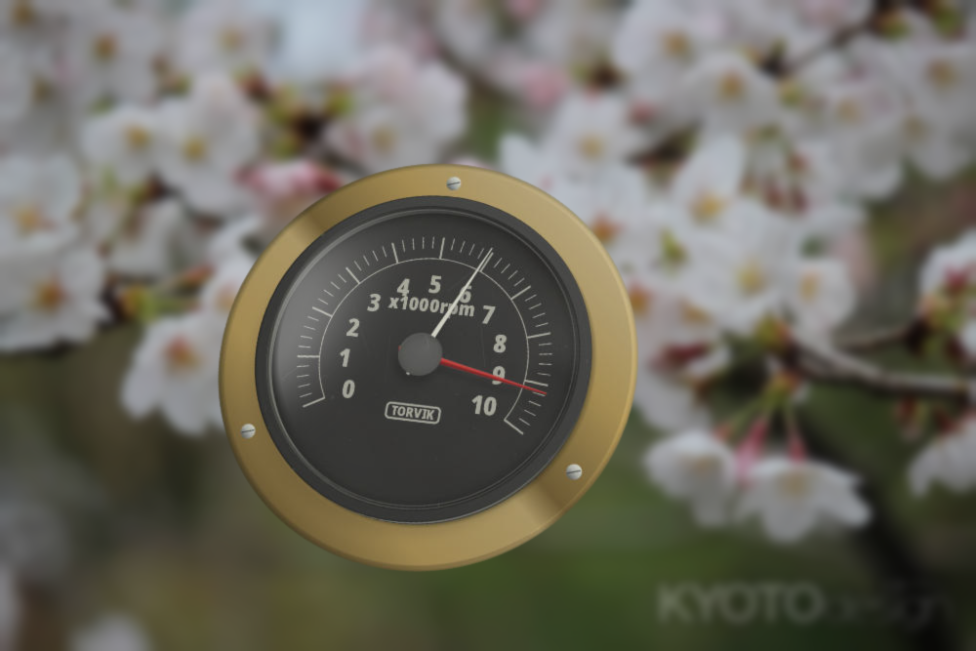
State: 9200 (rpm)
